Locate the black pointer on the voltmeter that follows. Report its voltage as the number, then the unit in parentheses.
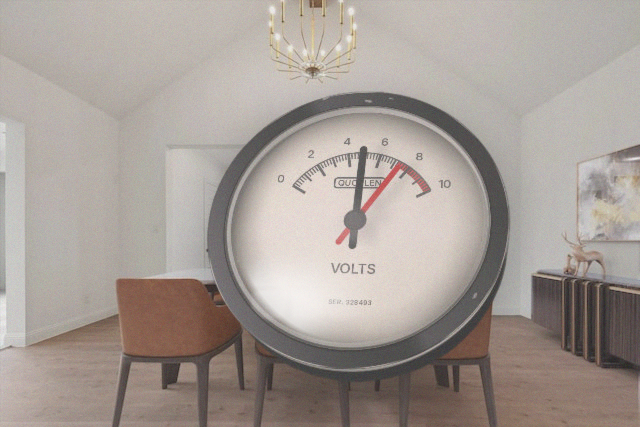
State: 5 (V)
